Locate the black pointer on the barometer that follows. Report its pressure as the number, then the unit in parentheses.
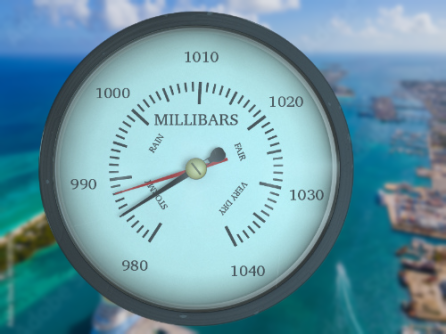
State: 985 (mbar)
